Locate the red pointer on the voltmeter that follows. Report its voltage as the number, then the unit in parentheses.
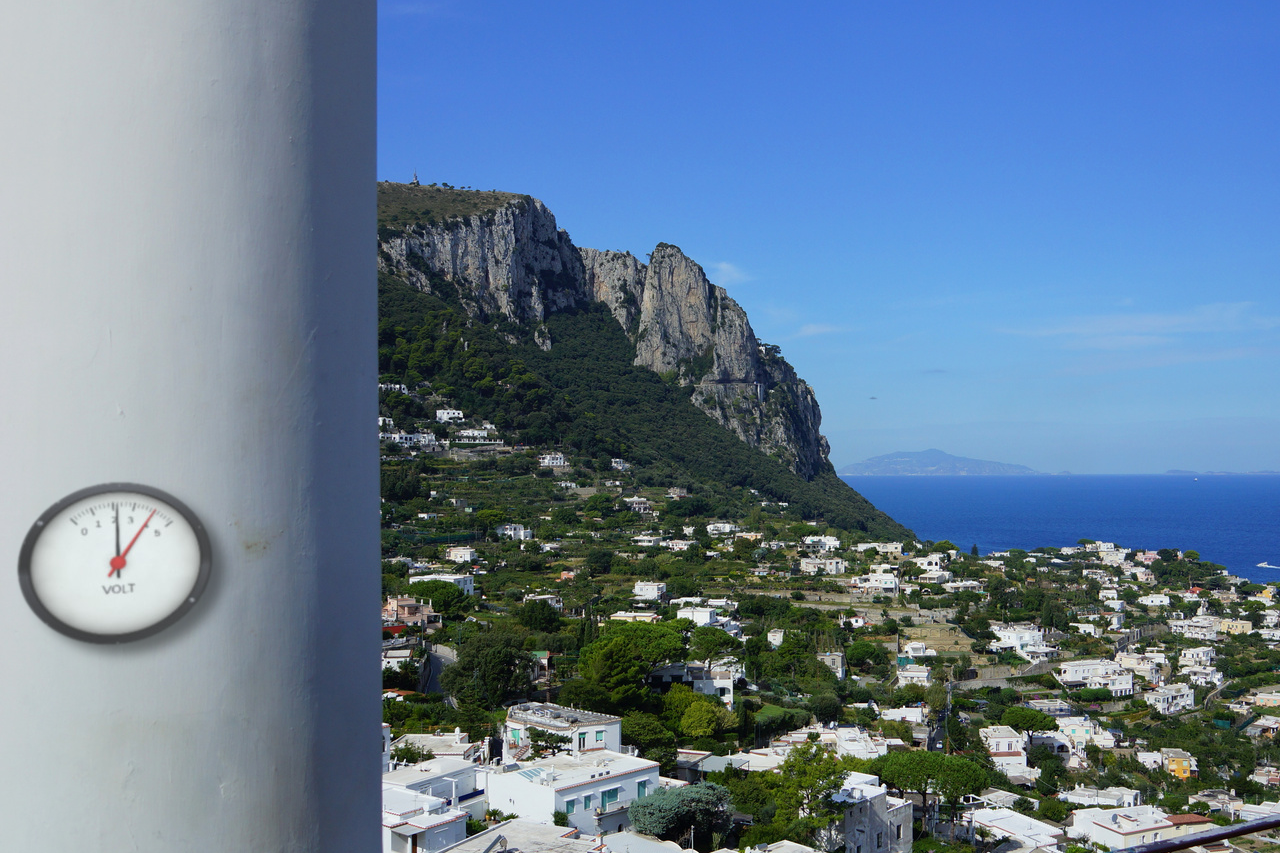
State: 4 (V)
